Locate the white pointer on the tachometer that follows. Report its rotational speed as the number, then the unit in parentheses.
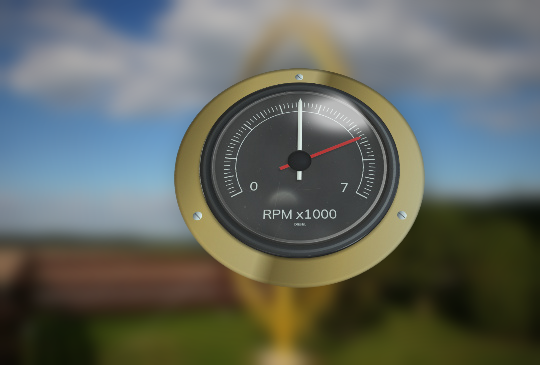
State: 3500 (rpm)
